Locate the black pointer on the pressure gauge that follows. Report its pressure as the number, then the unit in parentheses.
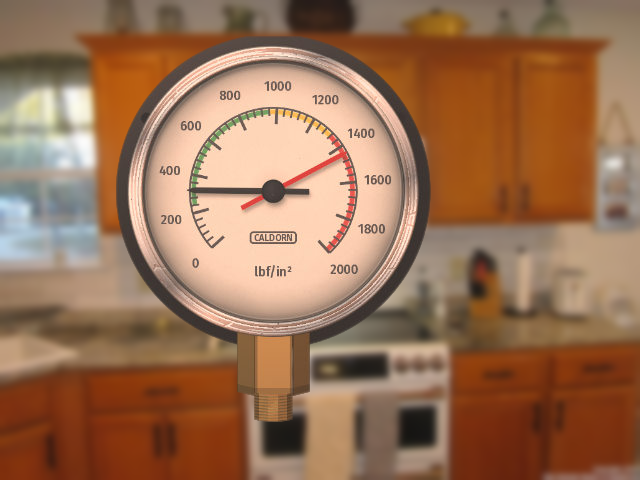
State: 320 (psi)
